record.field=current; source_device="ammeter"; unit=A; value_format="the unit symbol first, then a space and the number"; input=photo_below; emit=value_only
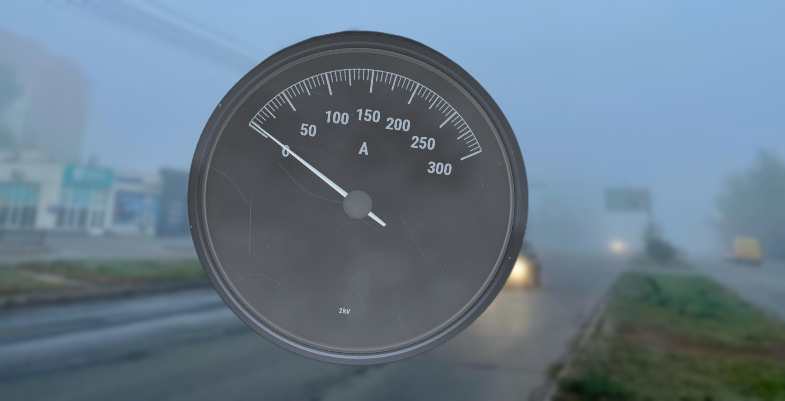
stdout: A 5
